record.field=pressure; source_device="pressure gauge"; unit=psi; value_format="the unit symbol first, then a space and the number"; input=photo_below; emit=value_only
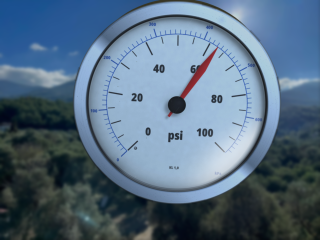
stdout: psi 62.5
